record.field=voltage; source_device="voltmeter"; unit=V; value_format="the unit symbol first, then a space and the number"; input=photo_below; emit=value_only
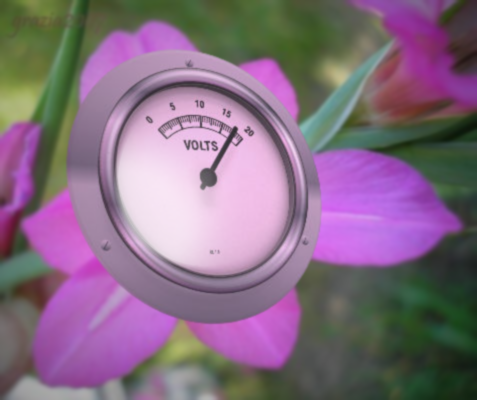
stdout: V 17.5
